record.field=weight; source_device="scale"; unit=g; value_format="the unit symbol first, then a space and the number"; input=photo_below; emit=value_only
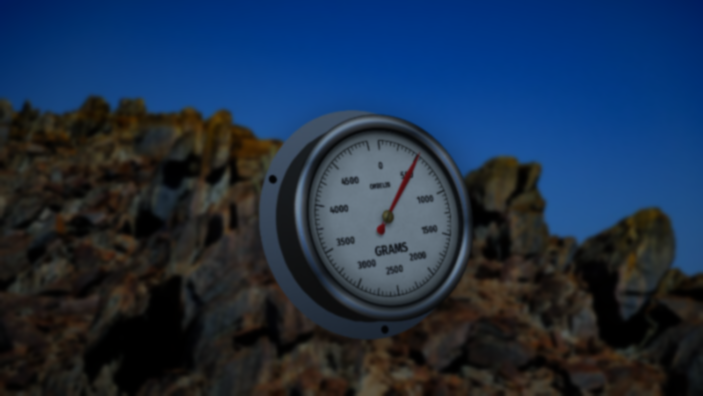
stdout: g 500
